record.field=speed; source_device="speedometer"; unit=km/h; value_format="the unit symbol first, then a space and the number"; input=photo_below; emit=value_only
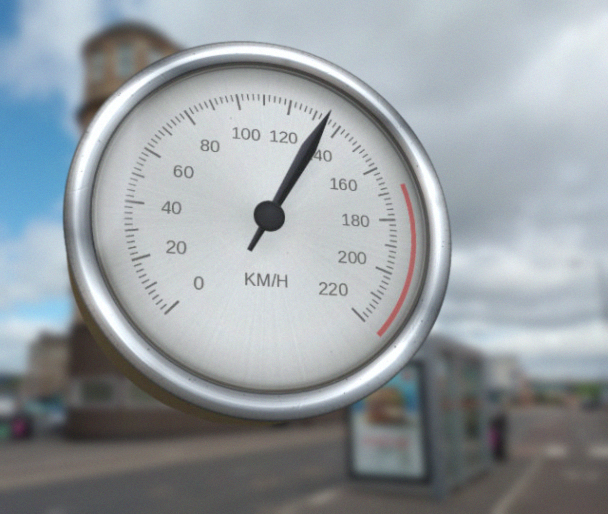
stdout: km/h 134
